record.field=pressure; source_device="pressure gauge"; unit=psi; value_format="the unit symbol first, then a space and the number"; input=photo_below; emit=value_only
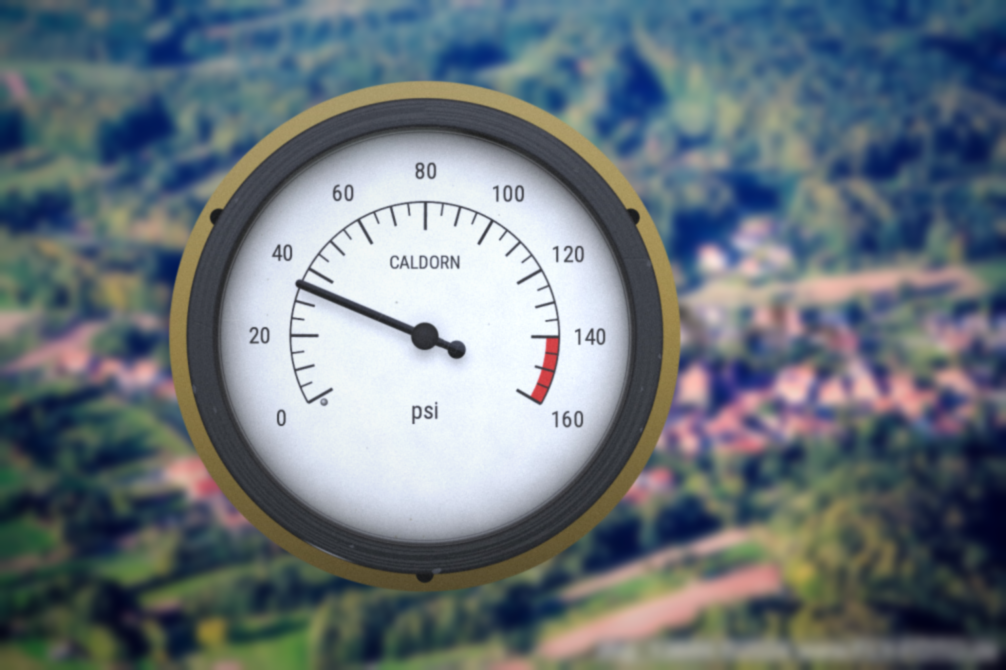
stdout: psi 35
